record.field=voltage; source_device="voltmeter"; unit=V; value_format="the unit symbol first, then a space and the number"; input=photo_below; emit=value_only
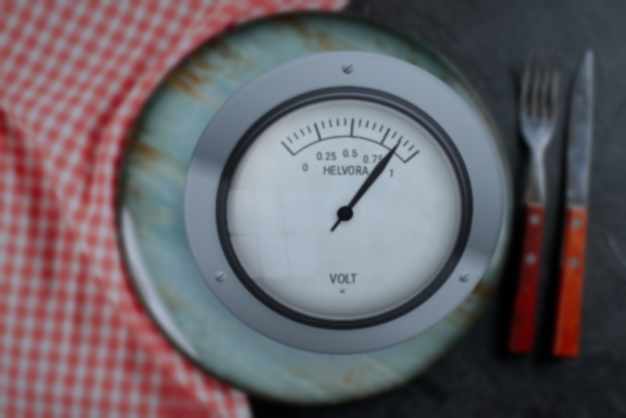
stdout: V 0.85
